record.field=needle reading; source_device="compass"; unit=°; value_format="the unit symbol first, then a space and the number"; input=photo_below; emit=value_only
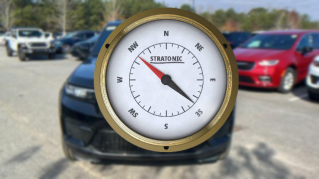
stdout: ° 310
